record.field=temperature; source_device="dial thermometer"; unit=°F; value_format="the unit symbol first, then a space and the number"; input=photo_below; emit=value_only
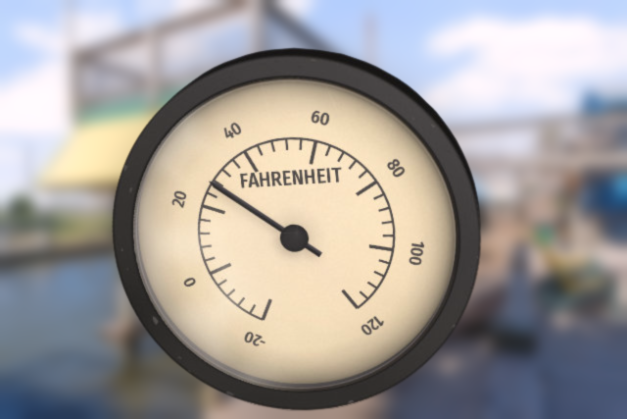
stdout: °F 28
